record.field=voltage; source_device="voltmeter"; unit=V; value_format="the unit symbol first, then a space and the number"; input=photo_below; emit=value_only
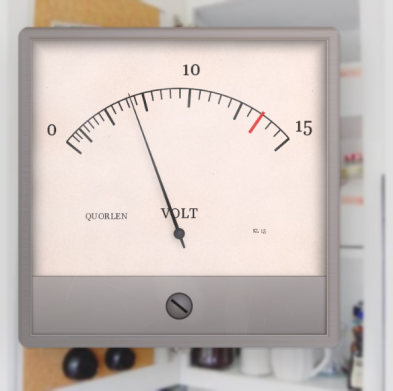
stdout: V 6.75
